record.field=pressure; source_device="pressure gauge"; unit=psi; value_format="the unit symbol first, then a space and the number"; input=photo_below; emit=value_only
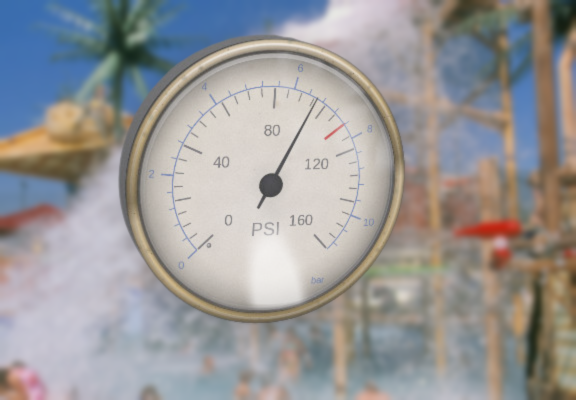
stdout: psi 95
